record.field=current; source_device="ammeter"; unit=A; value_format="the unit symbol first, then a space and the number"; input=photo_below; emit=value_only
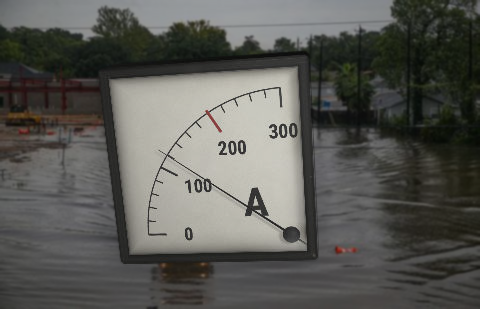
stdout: A 120
